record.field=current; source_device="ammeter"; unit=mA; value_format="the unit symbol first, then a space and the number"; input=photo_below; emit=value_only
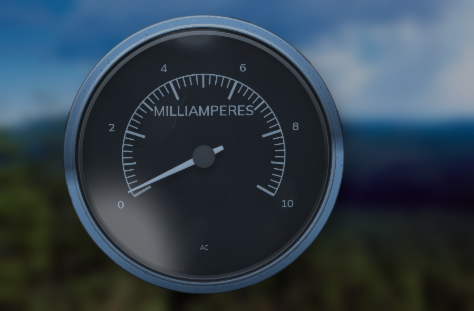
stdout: mA 0.2
